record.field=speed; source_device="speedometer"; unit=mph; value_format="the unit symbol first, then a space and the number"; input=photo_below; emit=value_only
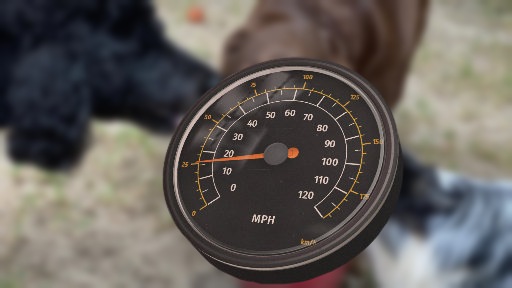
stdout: mph 15
